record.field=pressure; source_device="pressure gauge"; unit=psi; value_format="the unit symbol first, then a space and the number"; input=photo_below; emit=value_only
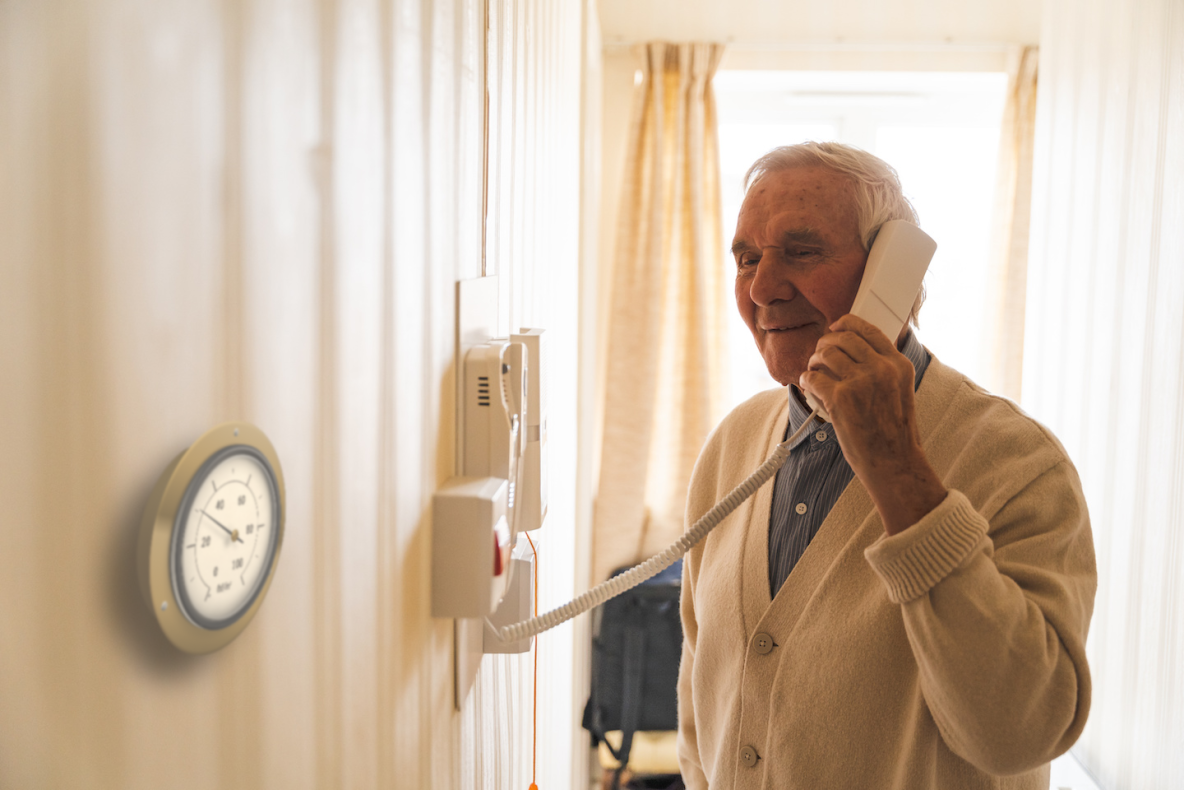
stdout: psi 30
